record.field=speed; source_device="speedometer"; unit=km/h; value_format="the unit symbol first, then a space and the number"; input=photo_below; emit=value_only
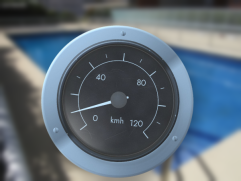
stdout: km/h 10
